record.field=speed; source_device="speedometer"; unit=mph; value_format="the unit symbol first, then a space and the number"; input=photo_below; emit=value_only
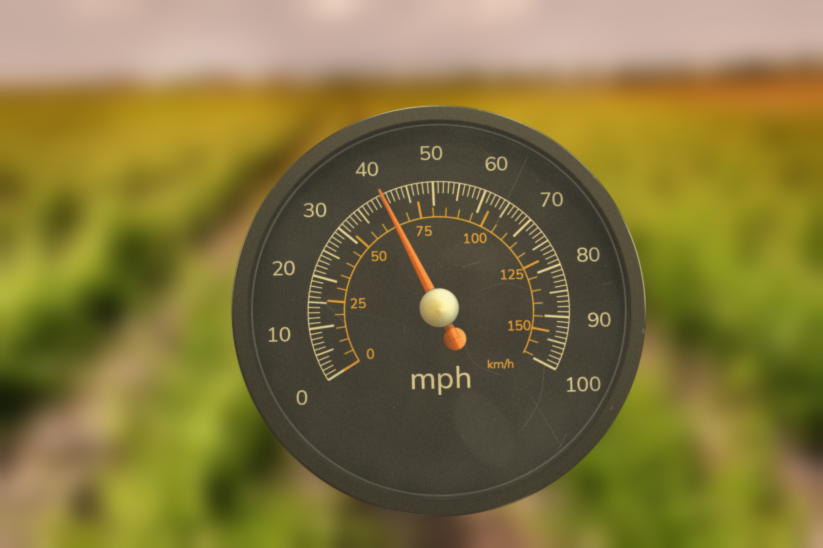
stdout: mph 40
